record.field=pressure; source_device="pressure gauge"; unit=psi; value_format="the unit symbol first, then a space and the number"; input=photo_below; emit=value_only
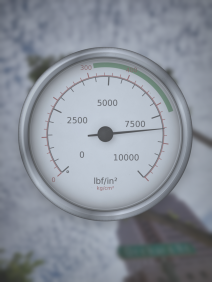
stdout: psi 8000
